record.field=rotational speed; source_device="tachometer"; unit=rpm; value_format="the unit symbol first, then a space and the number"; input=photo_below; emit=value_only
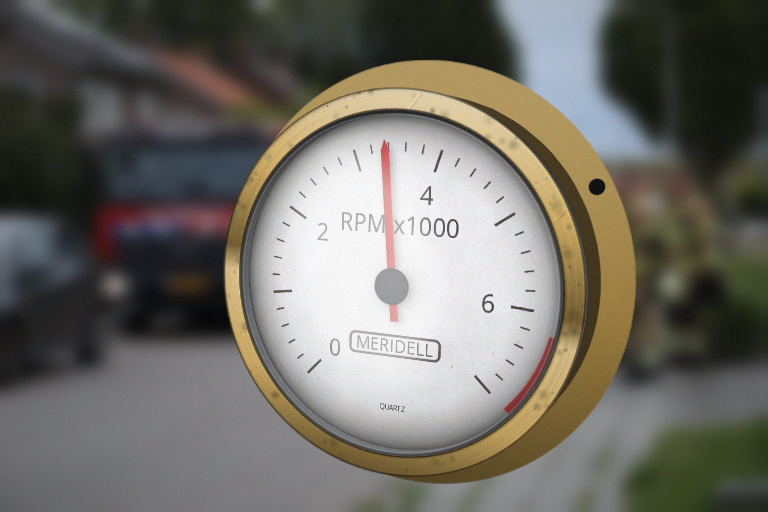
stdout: rpm 3400
